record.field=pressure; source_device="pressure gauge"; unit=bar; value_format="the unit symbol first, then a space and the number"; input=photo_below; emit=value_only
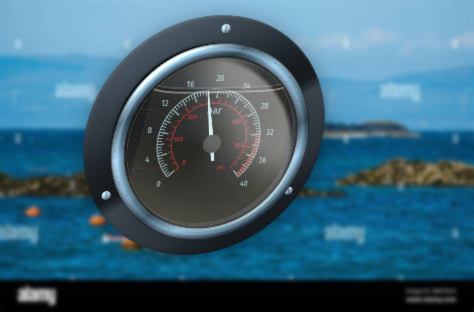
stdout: bar 18
